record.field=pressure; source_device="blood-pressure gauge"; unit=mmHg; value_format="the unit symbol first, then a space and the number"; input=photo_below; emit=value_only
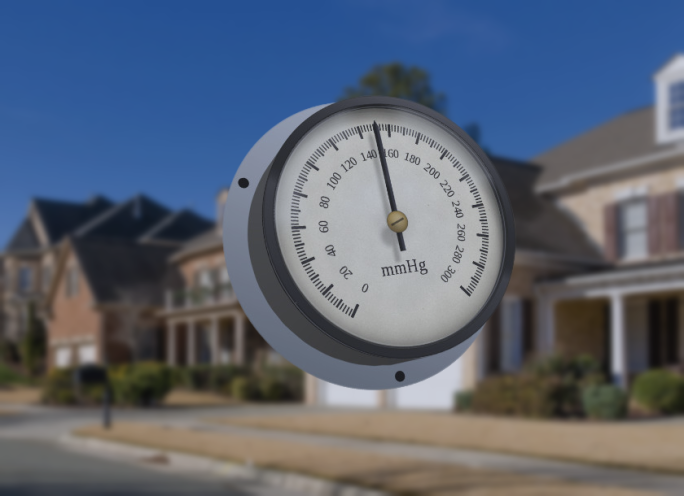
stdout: mmHg 150
